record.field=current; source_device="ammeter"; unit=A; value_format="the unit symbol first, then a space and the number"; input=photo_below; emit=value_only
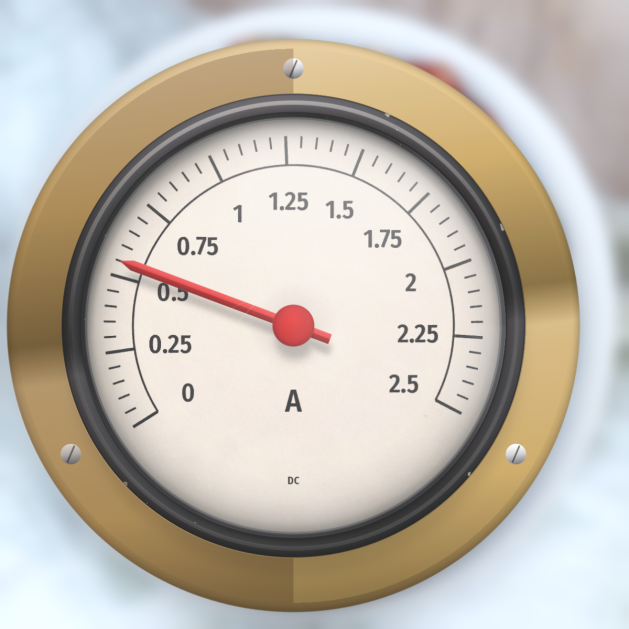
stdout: A 0.55
